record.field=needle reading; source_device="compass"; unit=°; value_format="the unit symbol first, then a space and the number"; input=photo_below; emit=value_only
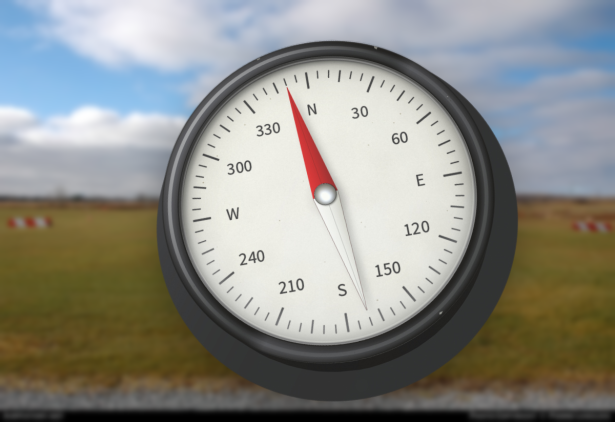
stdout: ° 350
